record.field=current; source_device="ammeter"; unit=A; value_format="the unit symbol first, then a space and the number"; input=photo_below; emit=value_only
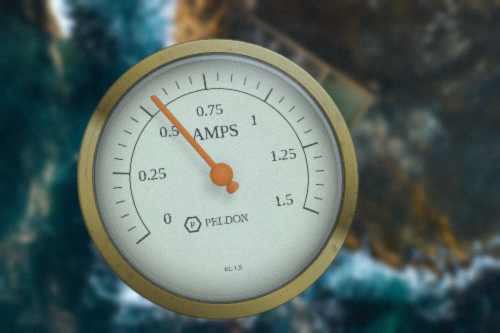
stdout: A 0.55
